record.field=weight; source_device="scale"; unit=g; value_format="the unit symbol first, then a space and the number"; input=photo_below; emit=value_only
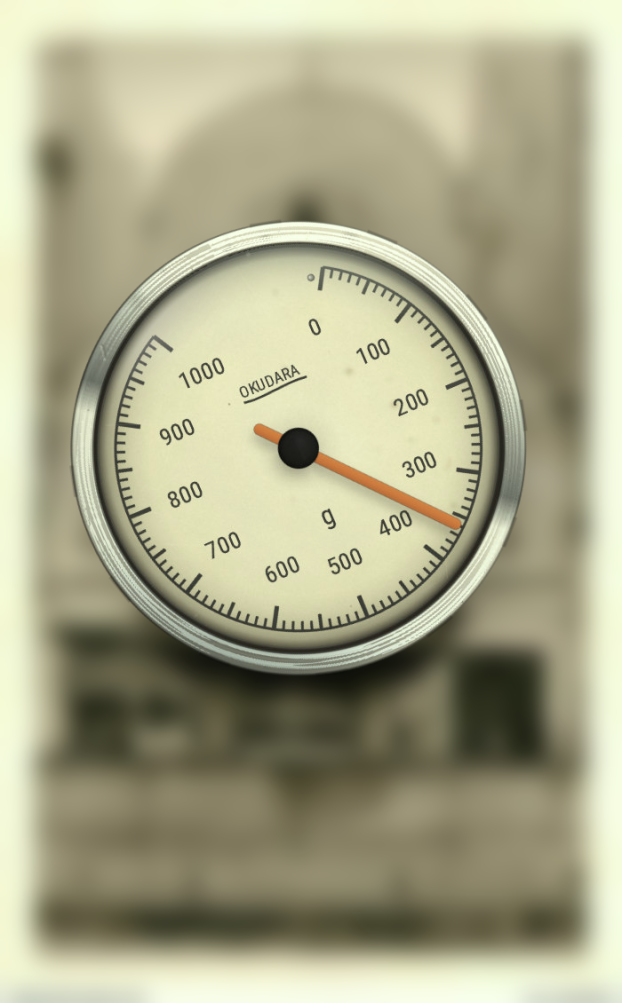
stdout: g 360
